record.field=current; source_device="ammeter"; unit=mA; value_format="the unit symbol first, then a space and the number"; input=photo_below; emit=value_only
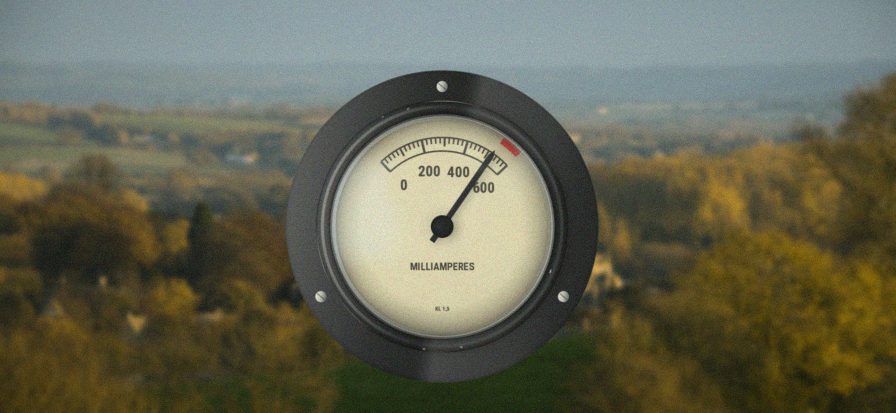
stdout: mA 520
